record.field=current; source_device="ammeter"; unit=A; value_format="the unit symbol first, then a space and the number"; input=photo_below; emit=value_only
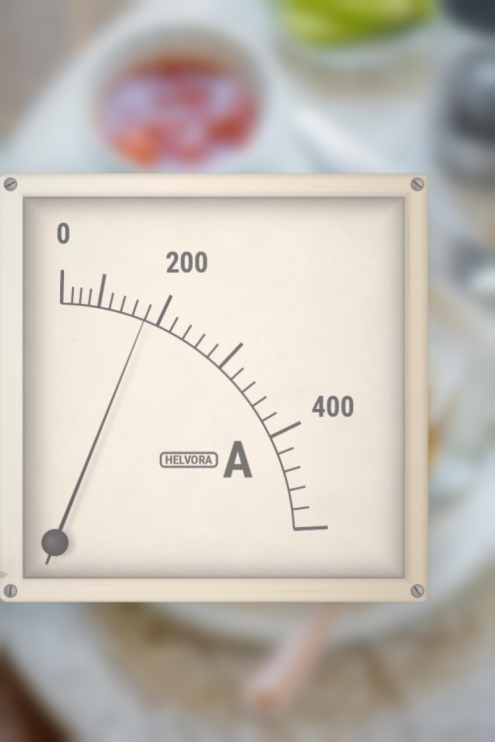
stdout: A 180
